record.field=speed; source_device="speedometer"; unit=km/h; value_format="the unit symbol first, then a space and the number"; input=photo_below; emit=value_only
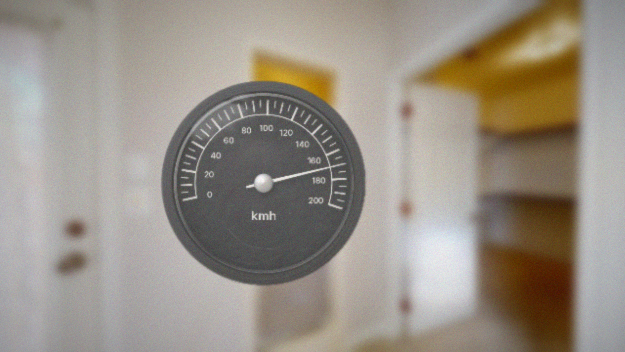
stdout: km/h 170
